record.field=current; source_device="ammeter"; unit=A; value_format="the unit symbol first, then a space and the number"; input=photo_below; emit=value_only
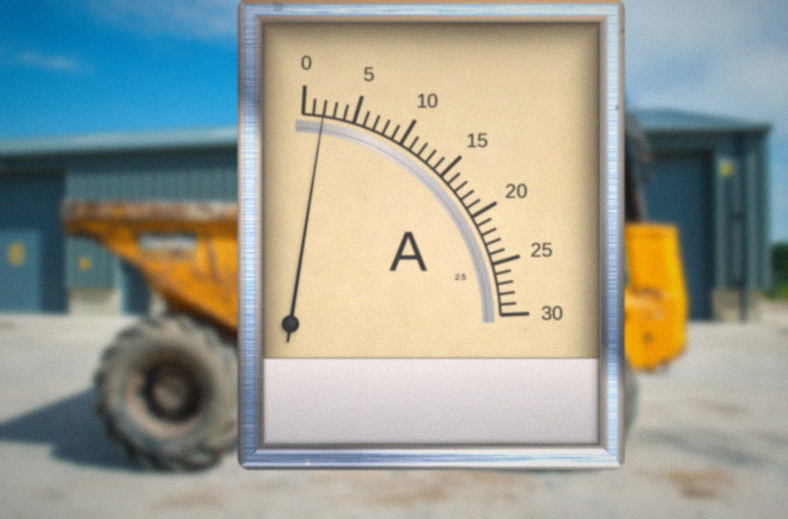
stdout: A 2
